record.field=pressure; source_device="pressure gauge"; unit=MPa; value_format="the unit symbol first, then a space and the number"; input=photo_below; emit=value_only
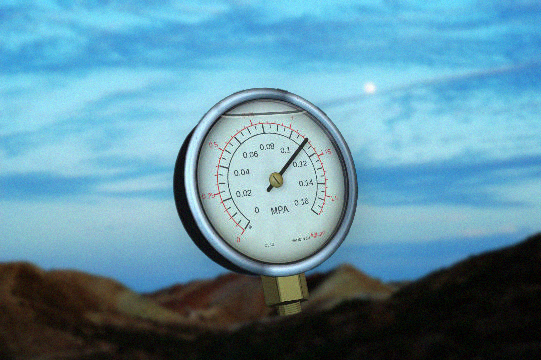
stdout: MPa 0.11
